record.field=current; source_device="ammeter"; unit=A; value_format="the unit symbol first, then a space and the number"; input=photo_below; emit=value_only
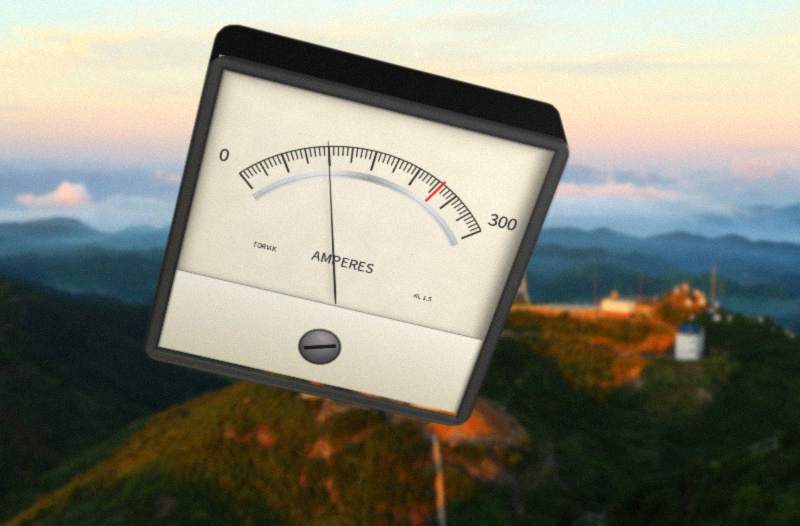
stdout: A 100
